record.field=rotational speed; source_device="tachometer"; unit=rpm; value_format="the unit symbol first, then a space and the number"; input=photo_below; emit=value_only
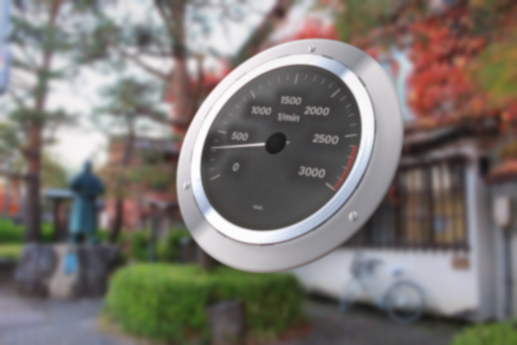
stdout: rpm 300
